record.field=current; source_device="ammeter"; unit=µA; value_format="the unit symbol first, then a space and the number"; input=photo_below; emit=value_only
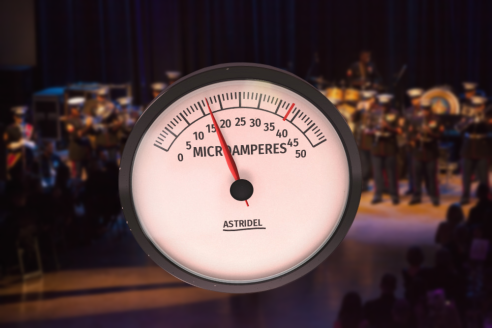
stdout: µA 17
